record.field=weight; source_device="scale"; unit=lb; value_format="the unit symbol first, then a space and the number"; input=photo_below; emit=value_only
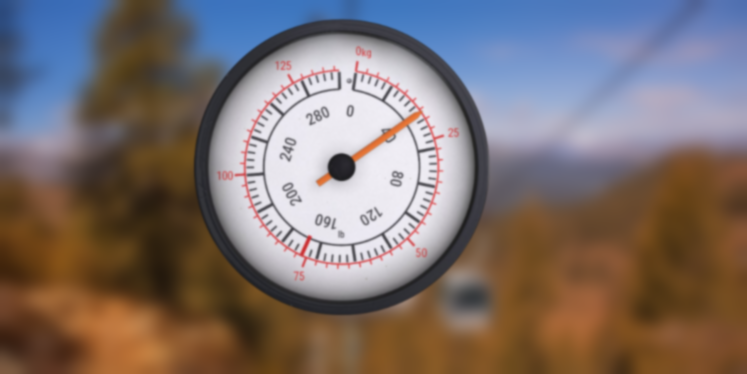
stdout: lb 40
